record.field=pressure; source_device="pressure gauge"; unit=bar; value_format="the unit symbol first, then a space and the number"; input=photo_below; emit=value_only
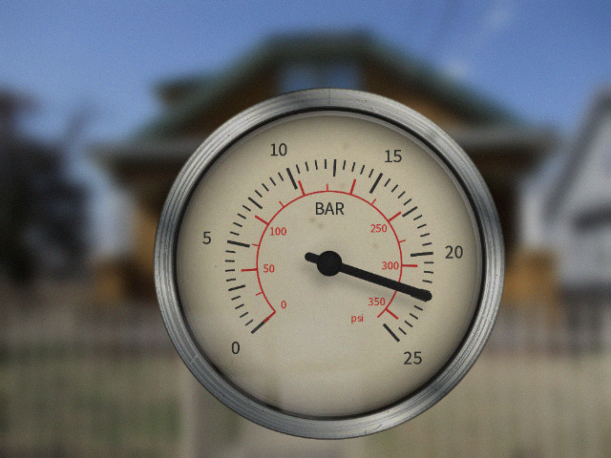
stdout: bar 22.25
